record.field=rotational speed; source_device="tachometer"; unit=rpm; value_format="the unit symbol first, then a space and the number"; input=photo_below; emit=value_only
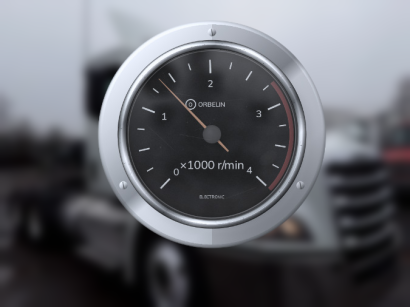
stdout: rpm 1375
